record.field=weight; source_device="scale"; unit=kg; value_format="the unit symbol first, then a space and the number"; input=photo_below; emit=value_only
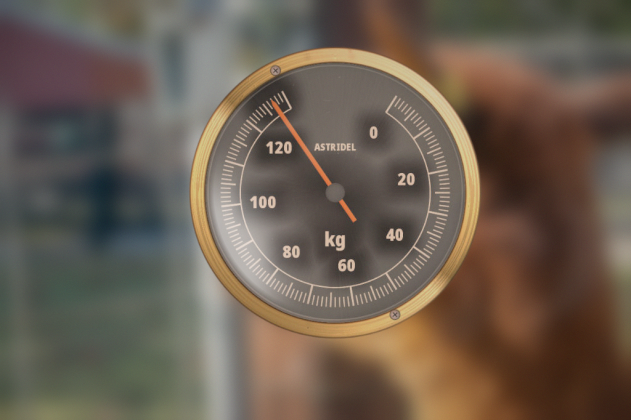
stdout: kg 127
